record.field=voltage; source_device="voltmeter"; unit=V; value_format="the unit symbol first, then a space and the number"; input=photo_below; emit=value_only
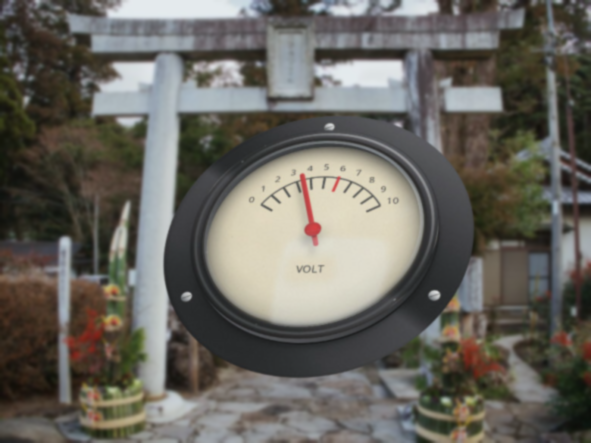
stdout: V 3.5
